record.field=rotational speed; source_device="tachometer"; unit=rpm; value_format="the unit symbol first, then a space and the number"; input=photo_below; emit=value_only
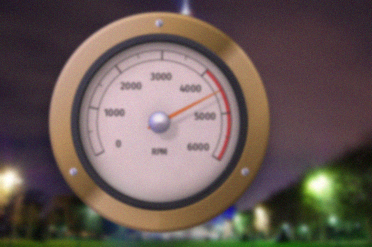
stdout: rpm 4500
